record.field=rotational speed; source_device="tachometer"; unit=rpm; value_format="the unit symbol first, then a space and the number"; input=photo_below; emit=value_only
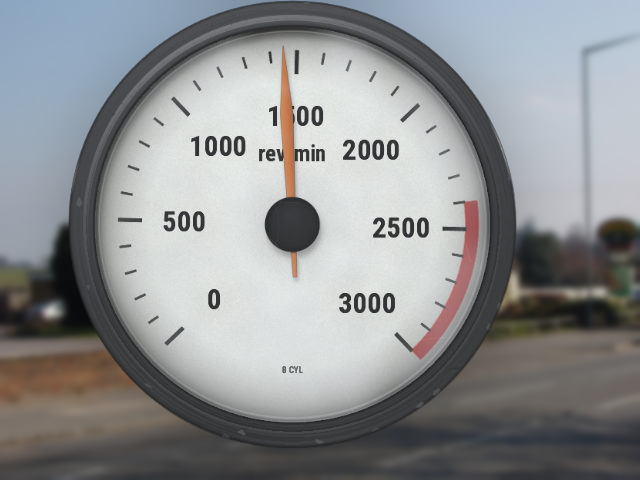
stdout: rpm 1450
